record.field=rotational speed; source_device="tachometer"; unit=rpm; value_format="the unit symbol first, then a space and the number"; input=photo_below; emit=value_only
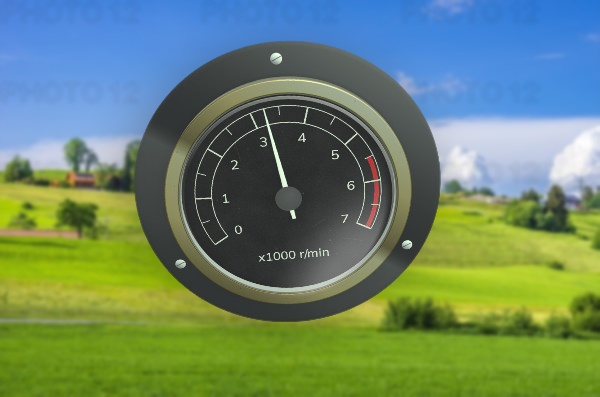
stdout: rpm 3250
